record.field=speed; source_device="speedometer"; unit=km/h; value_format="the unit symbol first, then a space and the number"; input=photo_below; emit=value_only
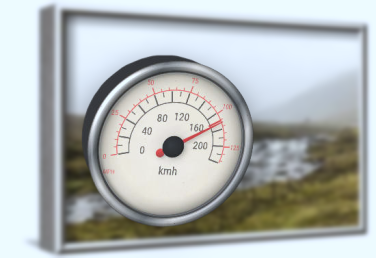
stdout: km/h 170
